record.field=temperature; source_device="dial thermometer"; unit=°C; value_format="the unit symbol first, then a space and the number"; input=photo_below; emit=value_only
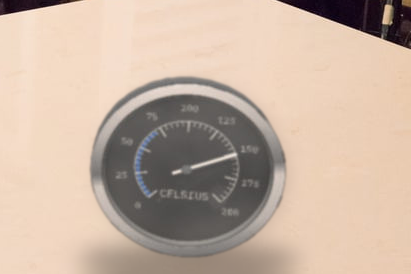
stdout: °C 150
